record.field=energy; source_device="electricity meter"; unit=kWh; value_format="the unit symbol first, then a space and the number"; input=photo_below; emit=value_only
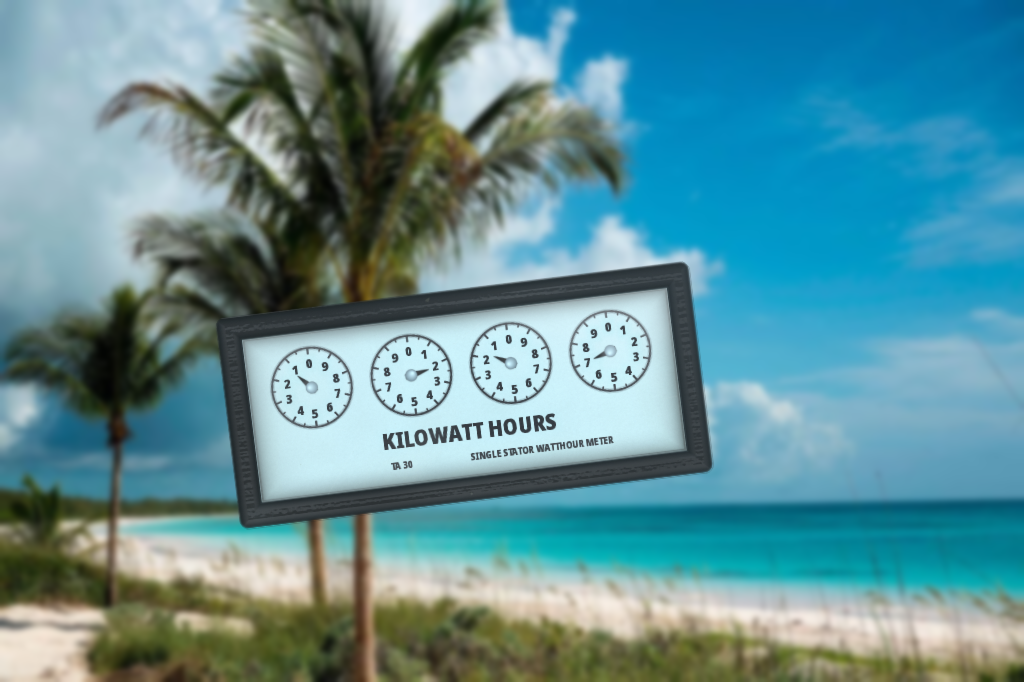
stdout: kWh 1217
